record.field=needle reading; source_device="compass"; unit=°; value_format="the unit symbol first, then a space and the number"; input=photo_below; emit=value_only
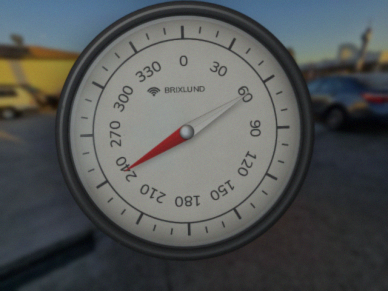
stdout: ° 240
